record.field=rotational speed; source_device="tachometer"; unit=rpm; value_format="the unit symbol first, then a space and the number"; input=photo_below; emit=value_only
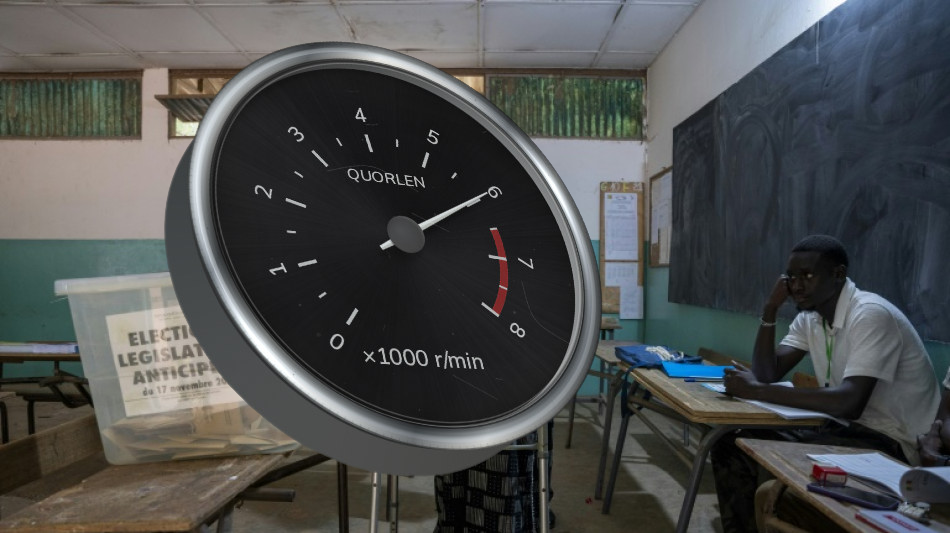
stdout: rpm 6000
